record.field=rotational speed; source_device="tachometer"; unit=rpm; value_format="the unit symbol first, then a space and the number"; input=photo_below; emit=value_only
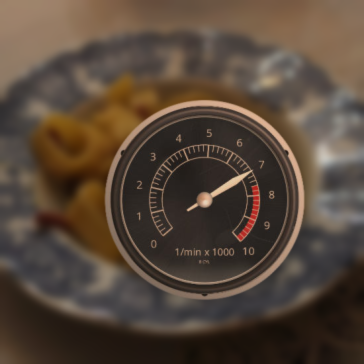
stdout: rpm 7000
